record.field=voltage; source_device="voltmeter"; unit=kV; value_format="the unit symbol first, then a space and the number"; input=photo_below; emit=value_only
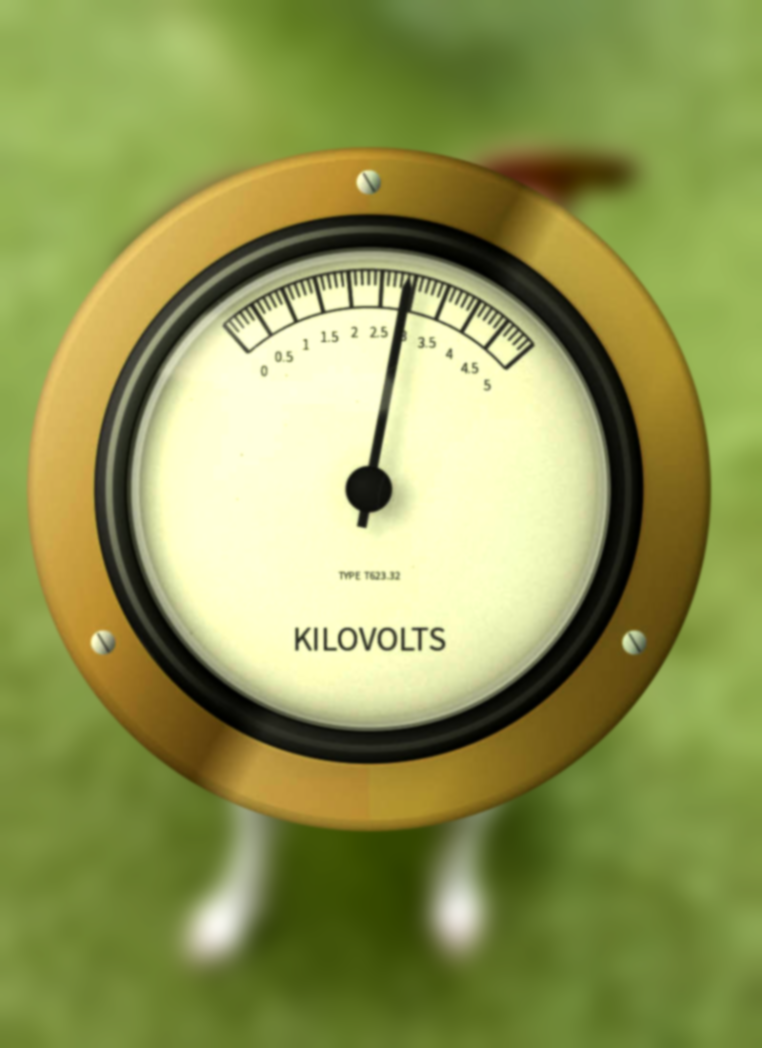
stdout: kV 2.9
